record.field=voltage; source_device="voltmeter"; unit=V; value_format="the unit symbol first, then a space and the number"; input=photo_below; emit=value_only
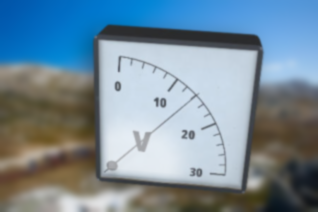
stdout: V 14
